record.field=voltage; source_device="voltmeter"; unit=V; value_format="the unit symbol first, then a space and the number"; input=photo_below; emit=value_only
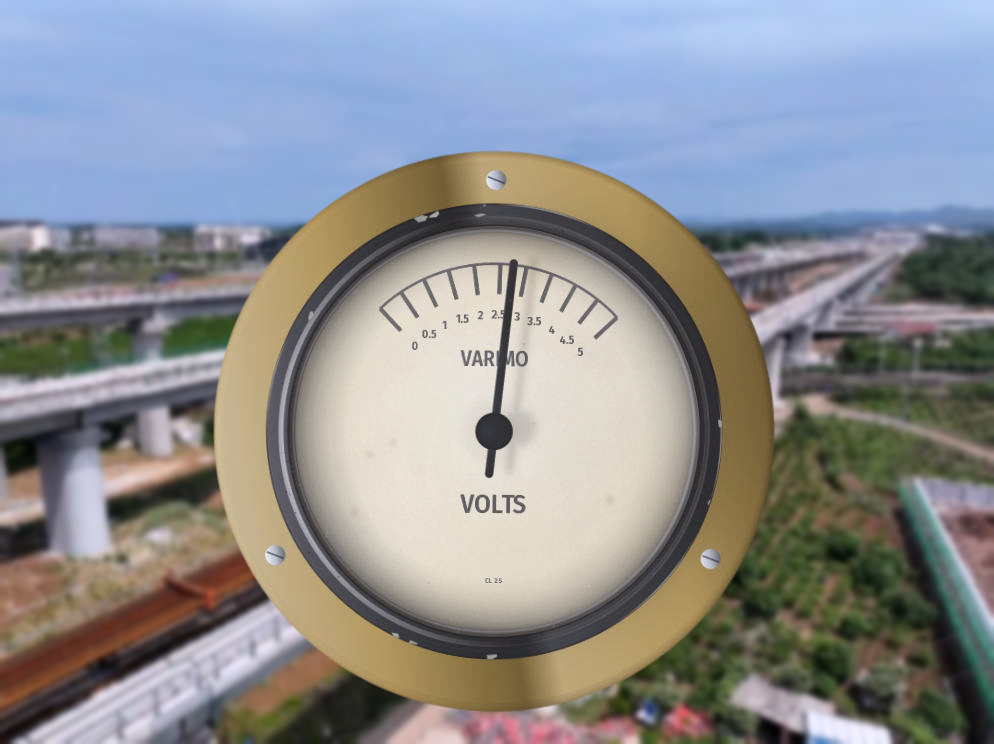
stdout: V 2.75
